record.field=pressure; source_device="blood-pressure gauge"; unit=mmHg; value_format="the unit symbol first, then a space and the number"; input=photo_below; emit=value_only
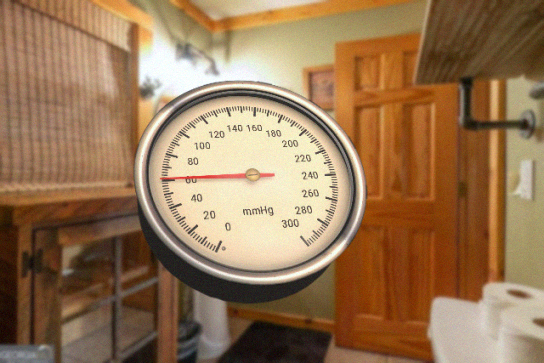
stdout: mmHg 60
